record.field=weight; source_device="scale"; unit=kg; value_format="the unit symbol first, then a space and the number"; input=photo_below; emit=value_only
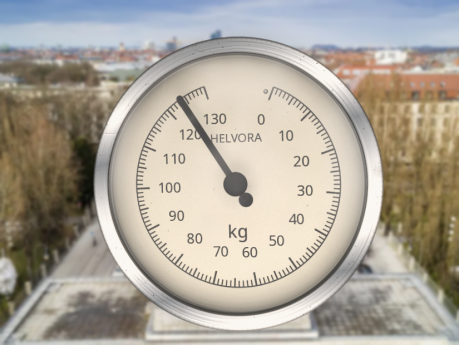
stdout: kg 124
